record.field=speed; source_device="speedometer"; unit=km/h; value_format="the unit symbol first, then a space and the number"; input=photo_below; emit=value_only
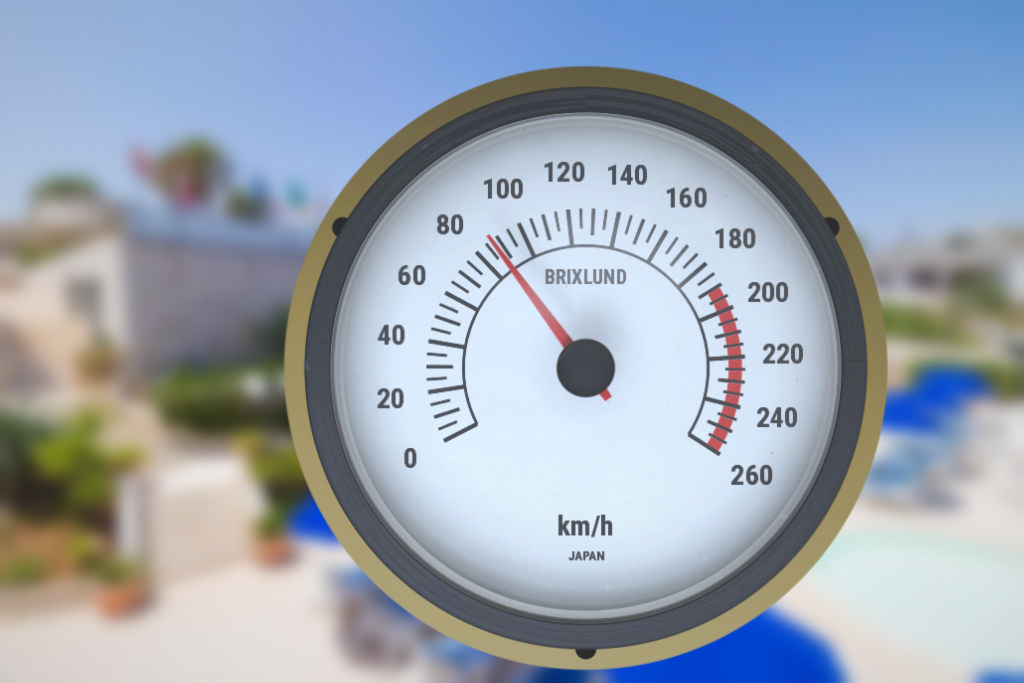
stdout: km/h 87.5
